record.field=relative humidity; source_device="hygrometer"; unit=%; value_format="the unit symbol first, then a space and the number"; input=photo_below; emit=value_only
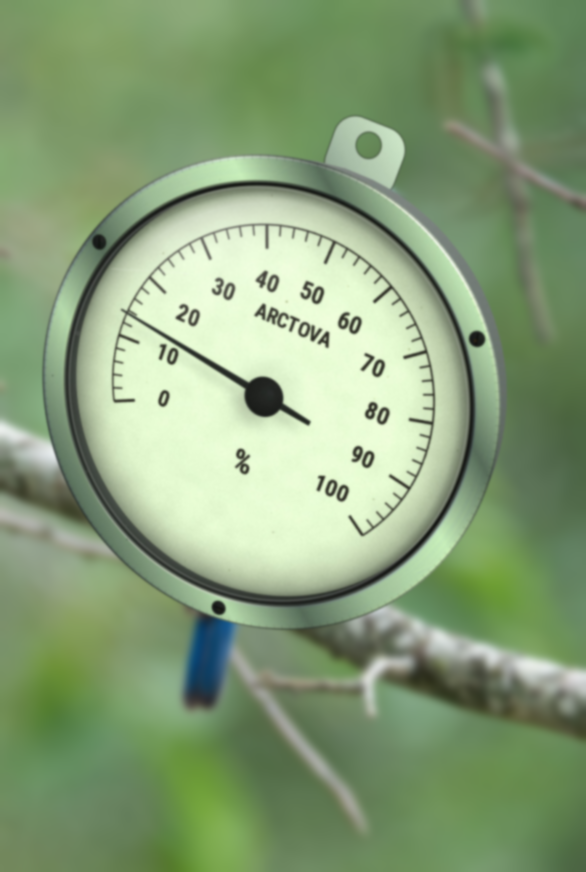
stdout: % 14
